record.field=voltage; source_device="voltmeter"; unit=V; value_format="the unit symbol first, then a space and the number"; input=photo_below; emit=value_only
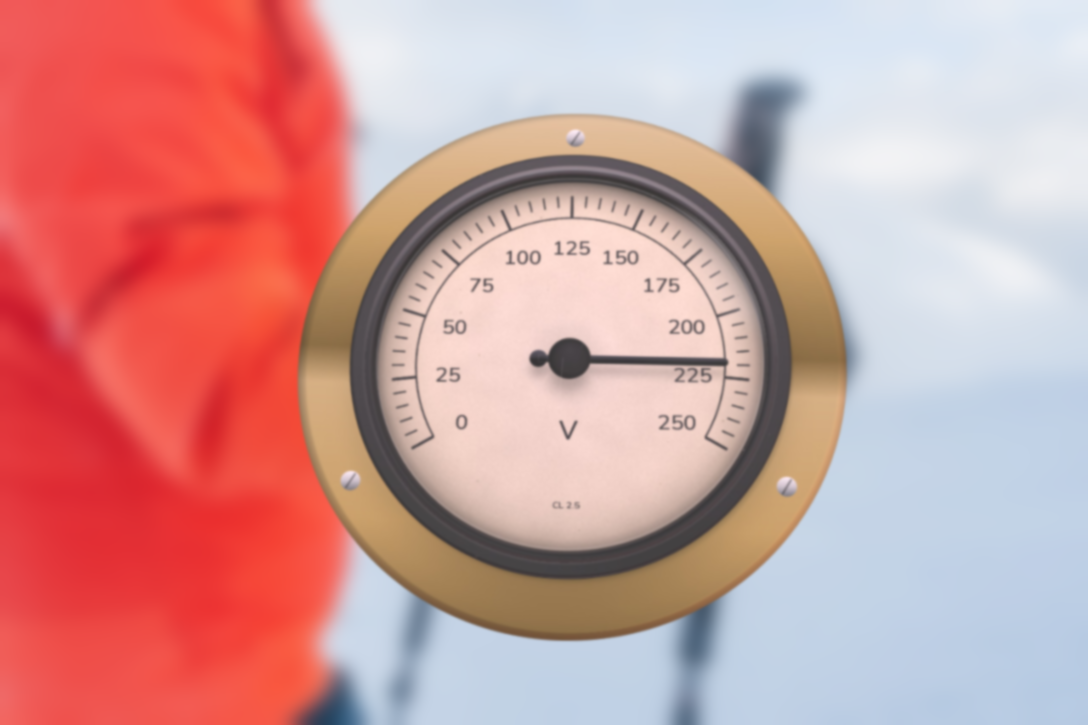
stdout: V 220
